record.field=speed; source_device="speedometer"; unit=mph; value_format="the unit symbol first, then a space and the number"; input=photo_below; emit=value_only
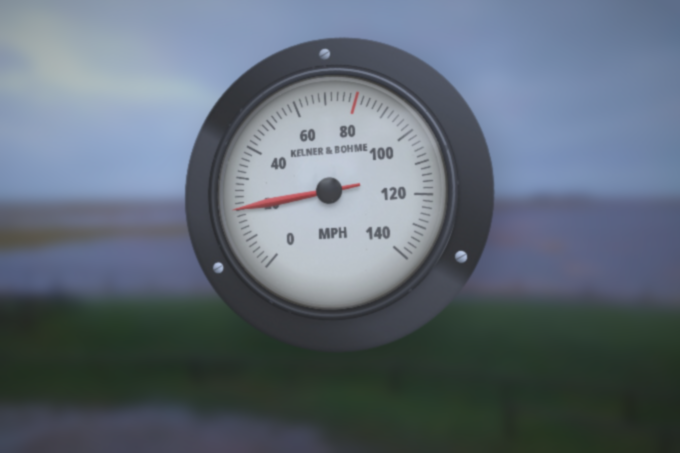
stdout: mph 20
